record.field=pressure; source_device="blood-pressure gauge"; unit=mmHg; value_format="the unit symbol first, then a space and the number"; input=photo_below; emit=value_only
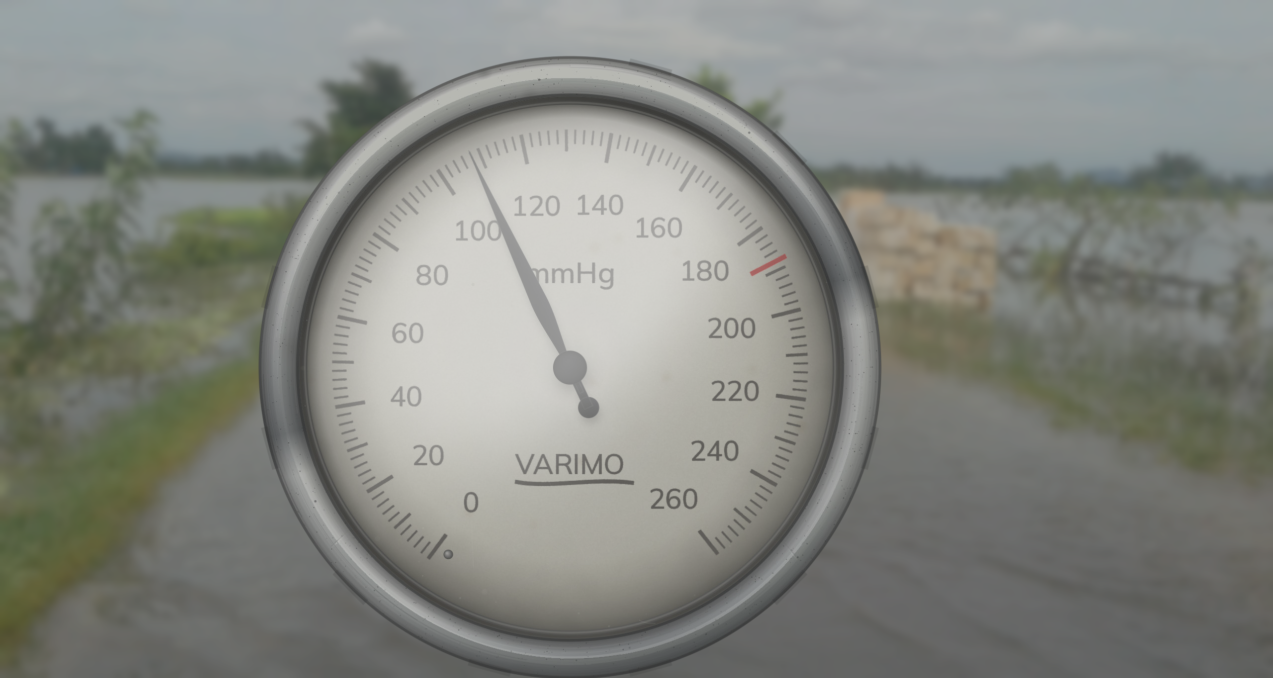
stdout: mmHg 108
